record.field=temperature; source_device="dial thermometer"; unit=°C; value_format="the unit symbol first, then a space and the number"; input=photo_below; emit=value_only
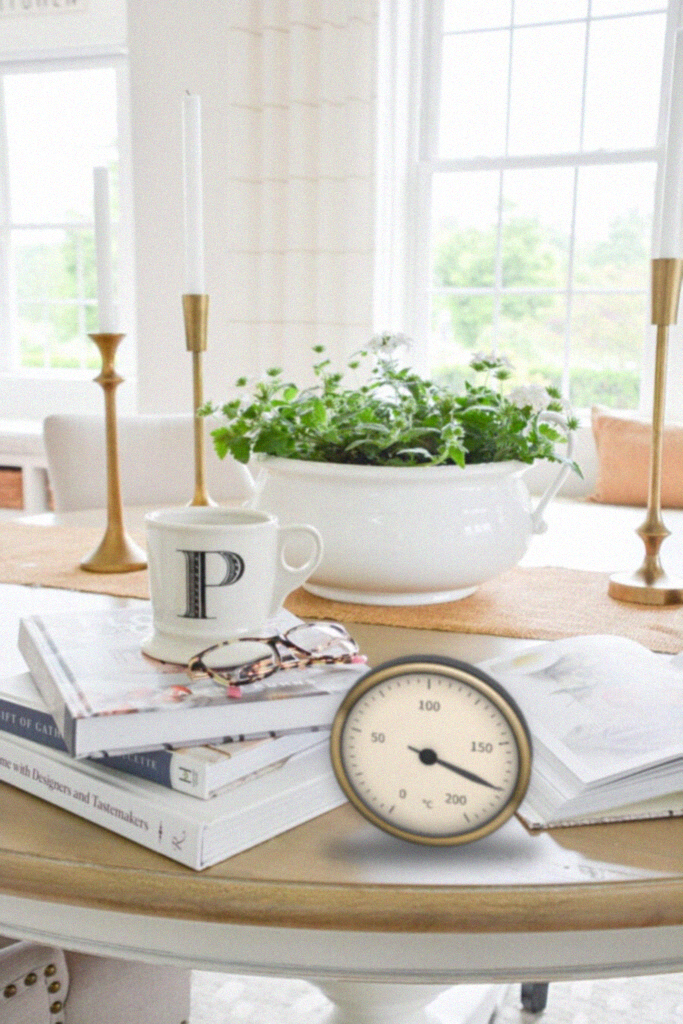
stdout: °C 175
